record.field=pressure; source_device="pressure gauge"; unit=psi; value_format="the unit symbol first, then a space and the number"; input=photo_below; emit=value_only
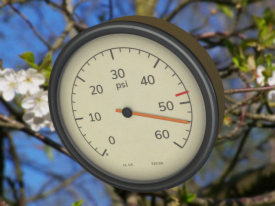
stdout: psi 54
